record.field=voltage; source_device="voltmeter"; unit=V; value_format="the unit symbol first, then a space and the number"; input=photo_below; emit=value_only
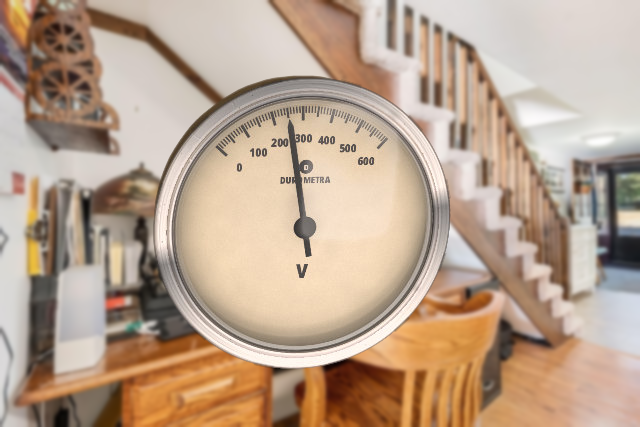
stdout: V 250
